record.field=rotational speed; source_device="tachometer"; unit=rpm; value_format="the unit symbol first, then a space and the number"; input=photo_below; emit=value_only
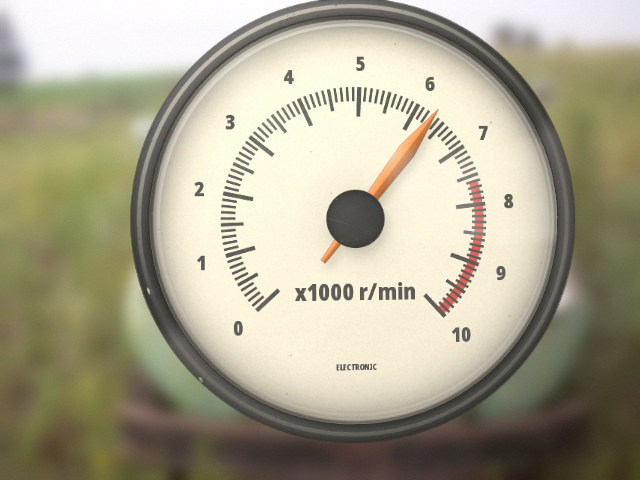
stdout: rpm 6300
